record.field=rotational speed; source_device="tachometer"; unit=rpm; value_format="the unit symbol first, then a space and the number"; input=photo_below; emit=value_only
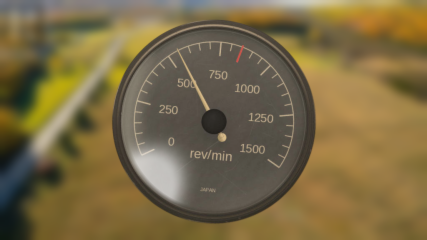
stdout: rpm 550
